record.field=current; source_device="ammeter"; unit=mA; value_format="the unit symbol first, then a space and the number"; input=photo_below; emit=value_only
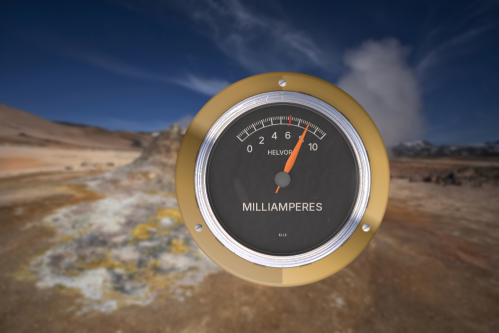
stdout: mA 8
